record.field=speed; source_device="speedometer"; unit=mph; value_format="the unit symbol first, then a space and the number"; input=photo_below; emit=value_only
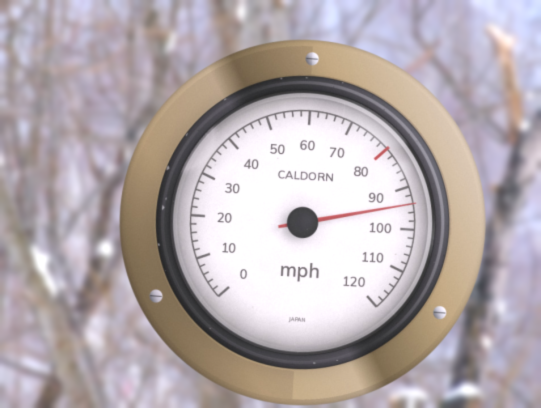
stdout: mph 94
